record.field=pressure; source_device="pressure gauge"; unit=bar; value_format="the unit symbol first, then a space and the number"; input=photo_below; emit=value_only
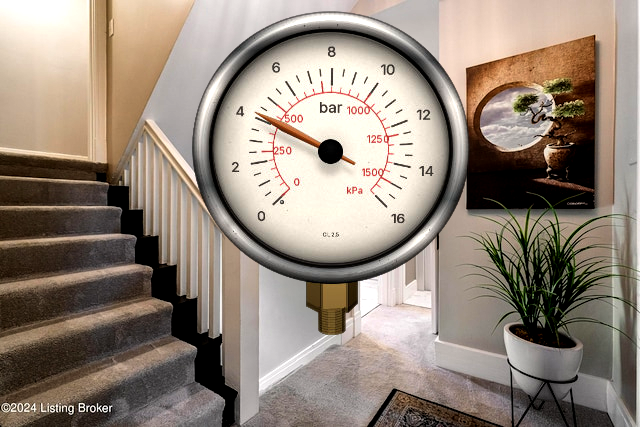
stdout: bar 4.25
